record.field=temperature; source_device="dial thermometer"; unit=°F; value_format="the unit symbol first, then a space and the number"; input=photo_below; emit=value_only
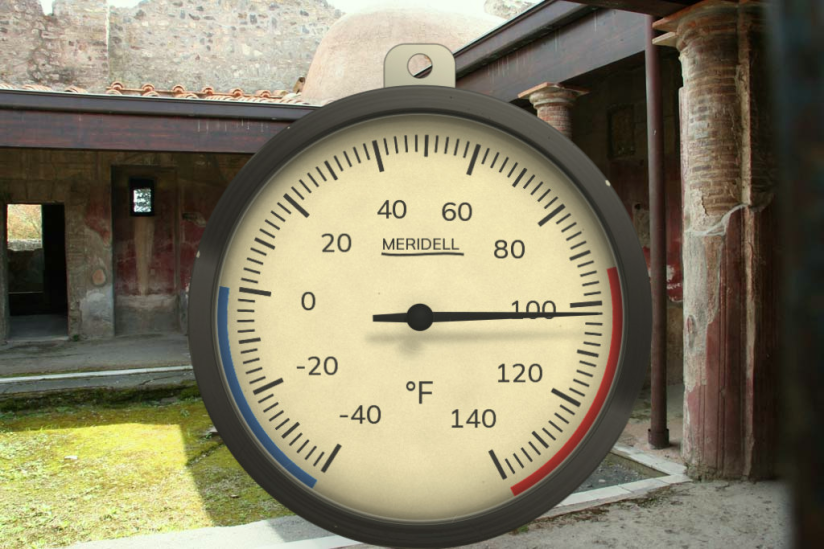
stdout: °F 102
